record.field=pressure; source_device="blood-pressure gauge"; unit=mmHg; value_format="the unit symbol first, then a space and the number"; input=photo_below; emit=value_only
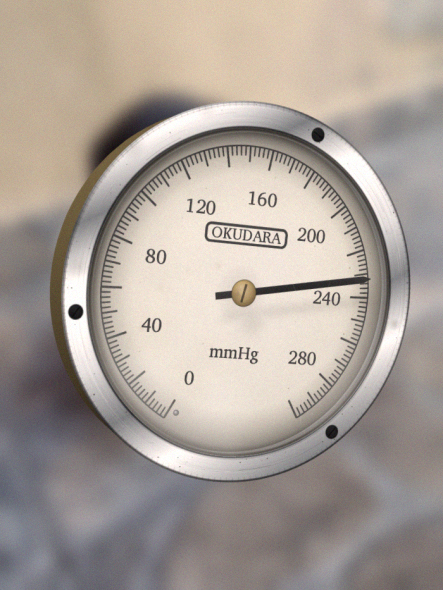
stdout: mmHg 232
